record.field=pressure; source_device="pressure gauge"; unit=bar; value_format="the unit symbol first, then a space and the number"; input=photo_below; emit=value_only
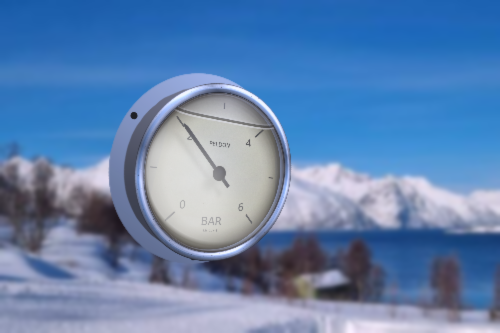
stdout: bar 2
